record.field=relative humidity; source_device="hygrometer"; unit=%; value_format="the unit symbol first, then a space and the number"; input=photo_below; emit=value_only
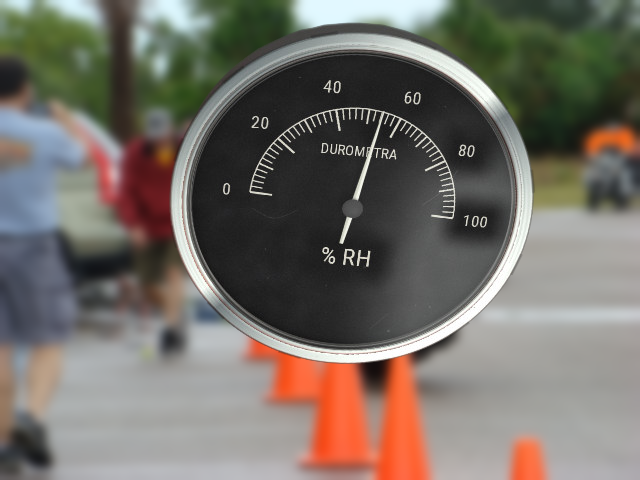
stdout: % 54
